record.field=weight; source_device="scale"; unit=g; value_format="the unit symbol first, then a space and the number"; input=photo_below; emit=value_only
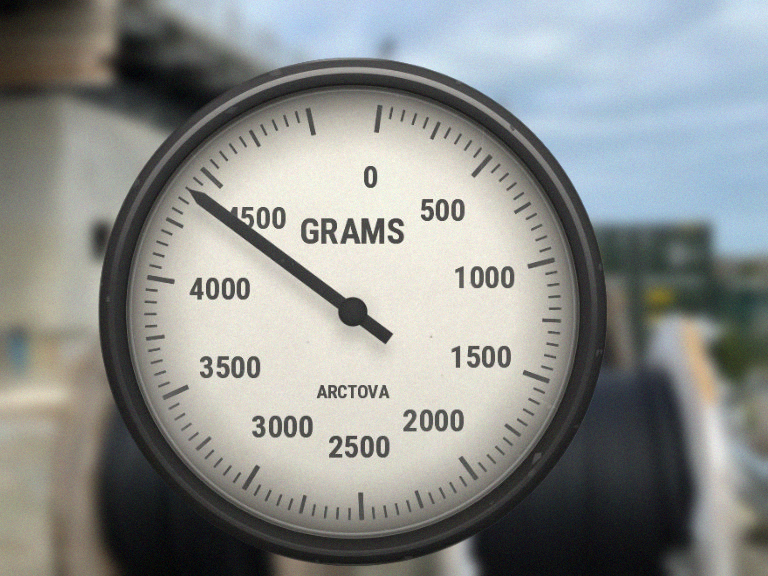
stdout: g 4400
